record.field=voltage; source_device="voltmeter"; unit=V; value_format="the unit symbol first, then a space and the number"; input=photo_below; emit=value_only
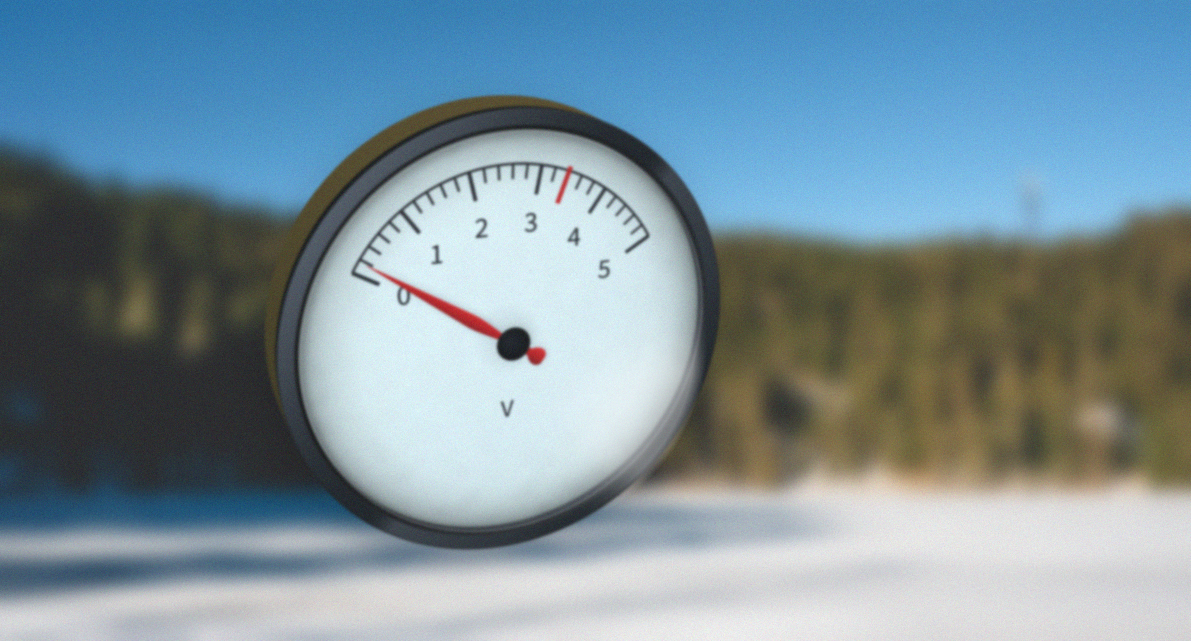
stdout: V 0.2
